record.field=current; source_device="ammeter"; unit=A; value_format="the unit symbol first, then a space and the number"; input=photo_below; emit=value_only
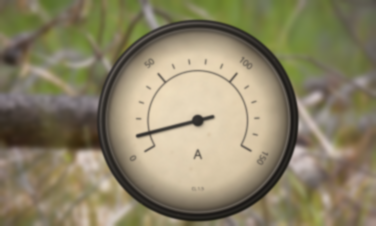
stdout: A 10
